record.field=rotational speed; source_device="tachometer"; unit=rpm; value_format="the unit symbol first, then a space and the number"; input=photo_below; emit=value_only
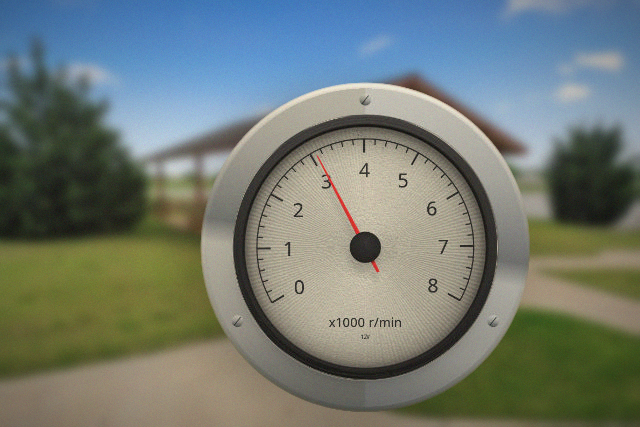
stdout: rpm 3100
